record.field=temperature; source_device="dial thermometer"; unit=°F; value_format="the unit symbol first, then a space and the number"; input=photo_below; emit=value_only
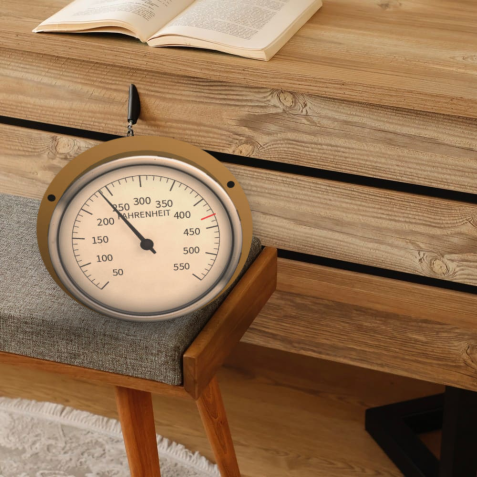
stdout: °F 240
